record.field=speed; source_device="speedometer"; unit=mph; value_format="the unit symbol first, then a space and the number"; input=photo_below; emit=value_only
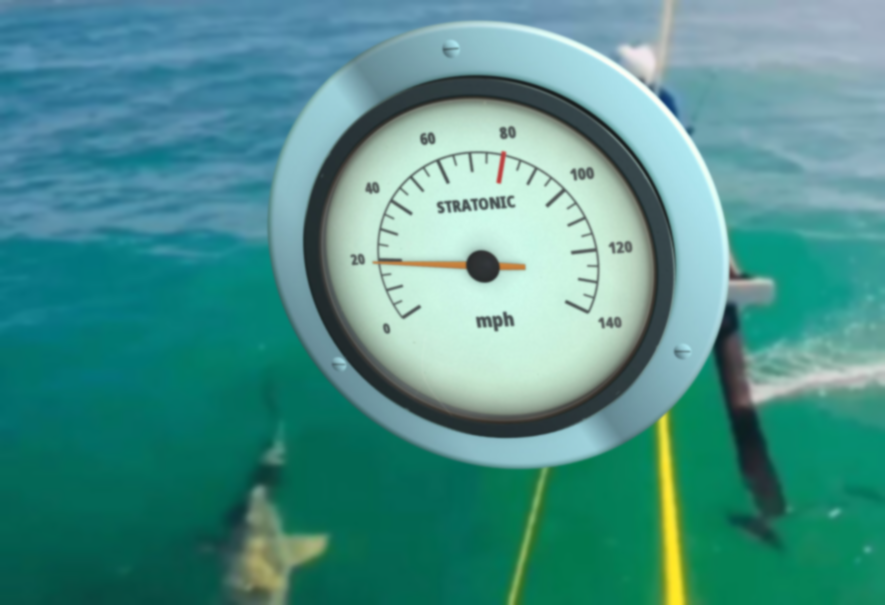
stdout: mph 20
